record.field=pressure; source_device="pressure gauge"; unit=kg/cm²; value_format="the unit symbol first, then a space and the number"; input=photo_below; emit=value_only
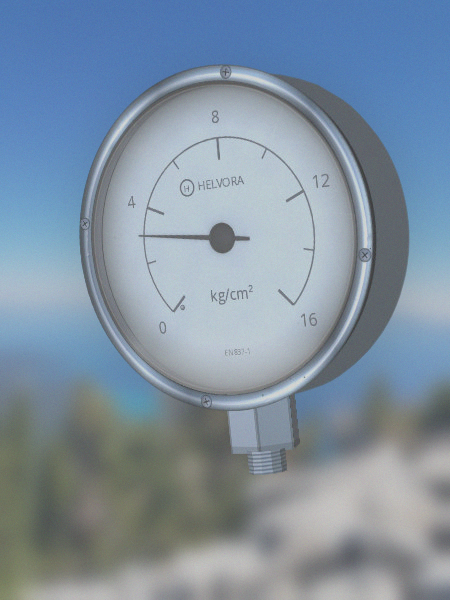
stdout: kg/cm² 3
